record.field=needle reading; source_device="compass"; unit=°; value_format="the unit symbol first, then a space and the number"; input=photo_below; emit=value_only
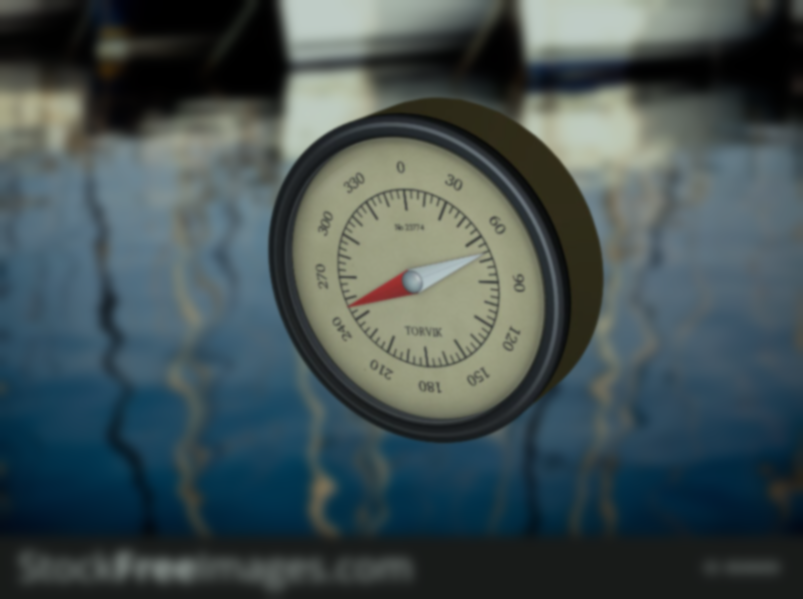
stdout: ° 250
